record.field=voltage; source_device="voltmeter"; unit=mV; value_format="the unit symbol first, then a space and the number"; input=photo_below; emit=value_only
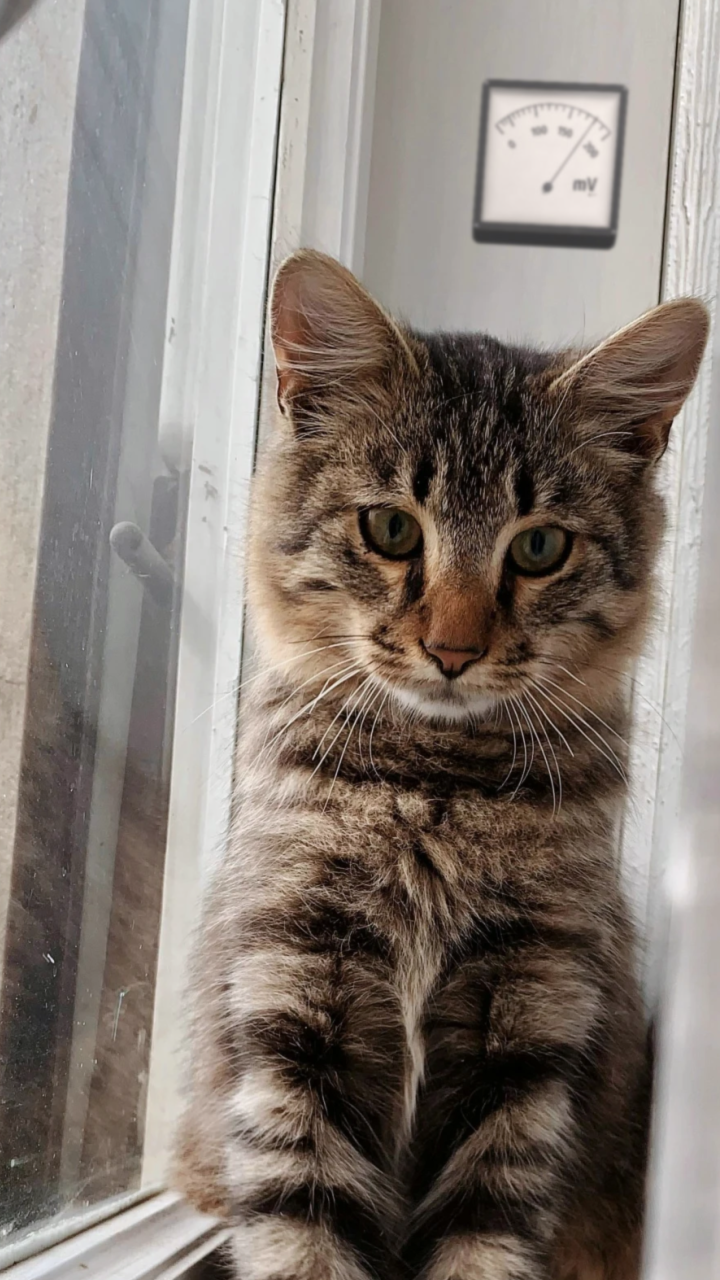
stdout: mV 180
